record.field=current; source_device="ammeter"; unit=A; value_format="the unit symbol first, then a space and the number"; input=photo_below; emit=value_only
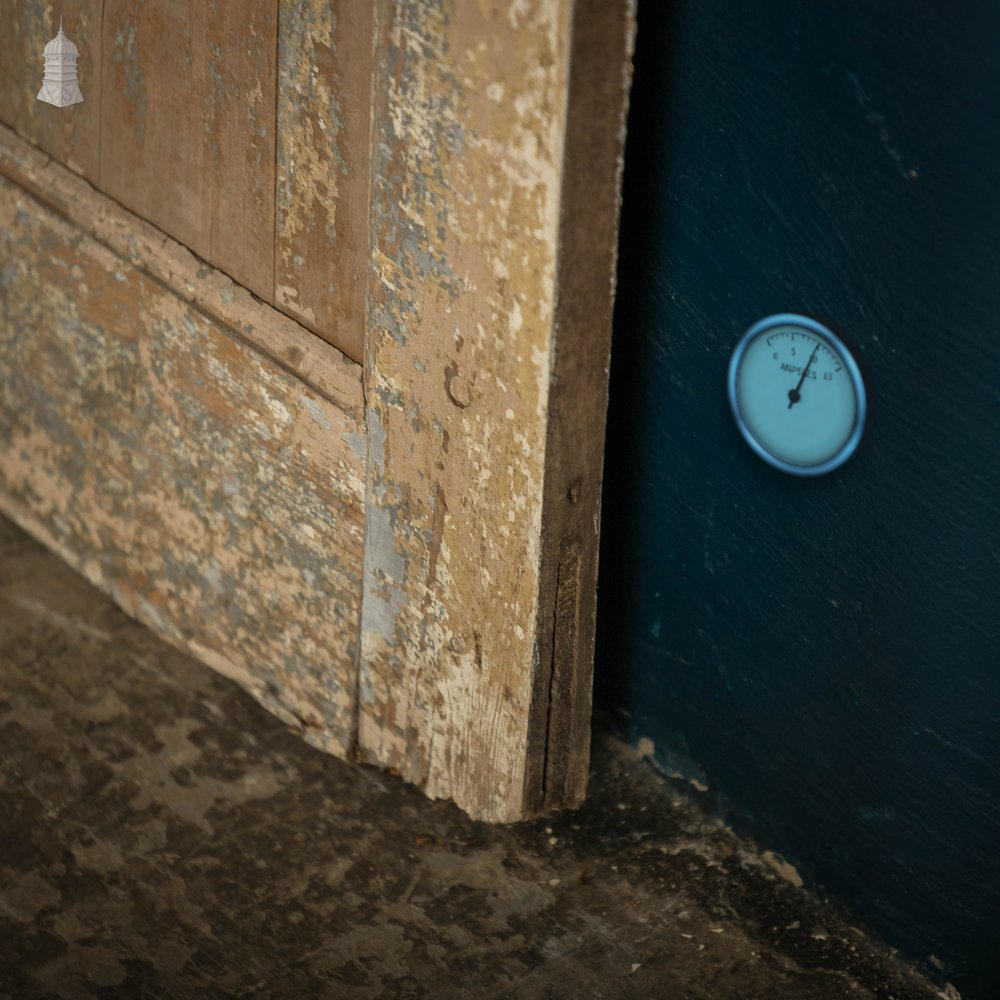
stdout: A 10
